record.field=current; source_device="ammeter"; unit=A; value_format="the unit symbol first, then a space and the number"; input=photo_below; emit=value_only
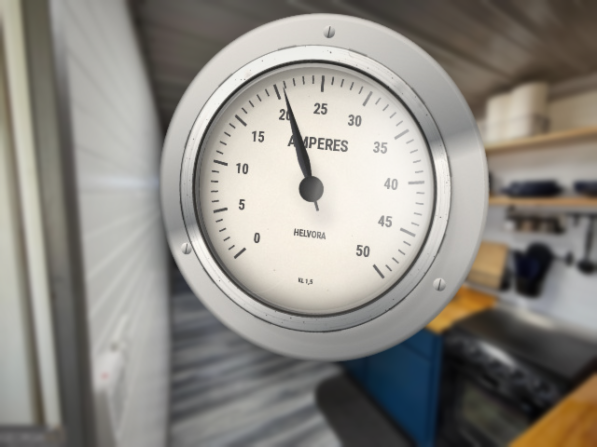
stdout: A 21
